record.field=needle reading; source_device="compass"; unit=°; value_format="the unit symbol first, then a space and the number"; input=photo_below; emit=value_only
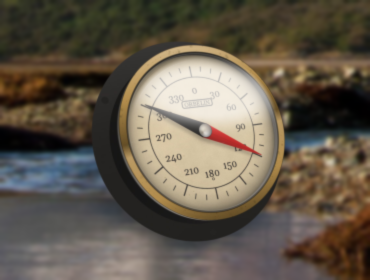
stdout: ° 120
